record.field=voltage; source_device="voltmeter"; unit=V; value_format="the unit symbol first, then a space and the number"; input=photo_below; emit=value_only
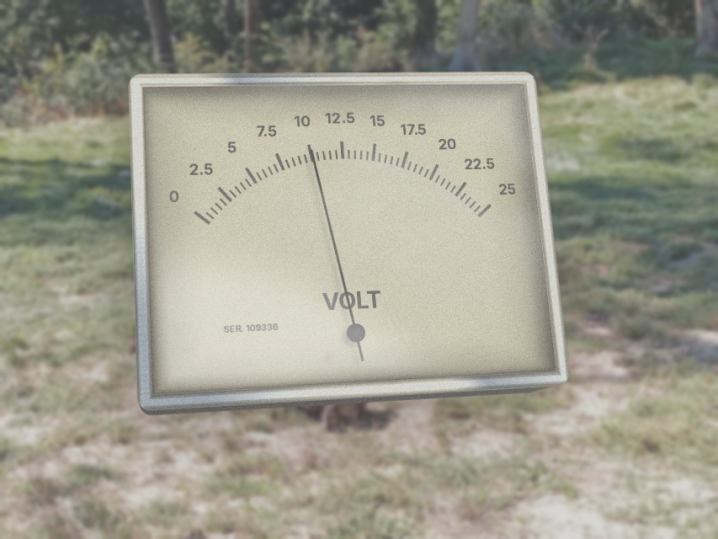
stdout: V 10
